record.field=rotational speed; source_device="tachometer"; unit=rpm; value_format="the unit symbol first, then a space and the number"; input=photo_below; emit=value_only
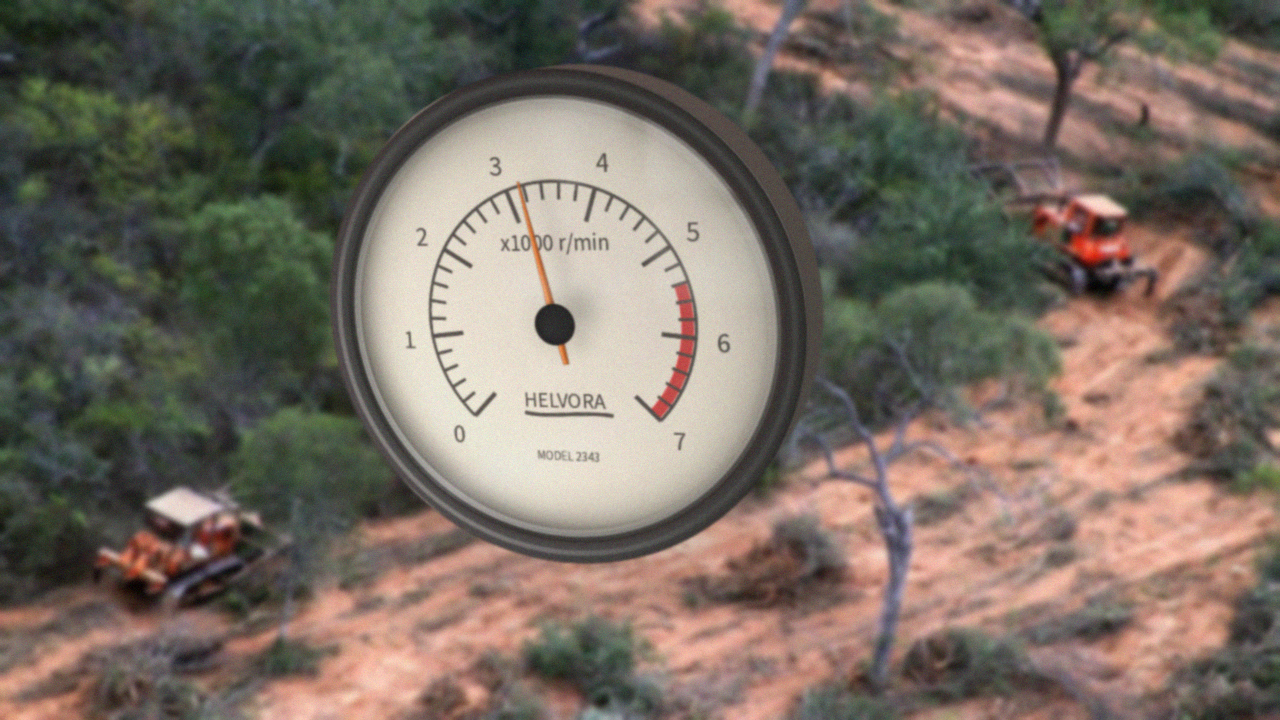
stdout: rpm 3200
